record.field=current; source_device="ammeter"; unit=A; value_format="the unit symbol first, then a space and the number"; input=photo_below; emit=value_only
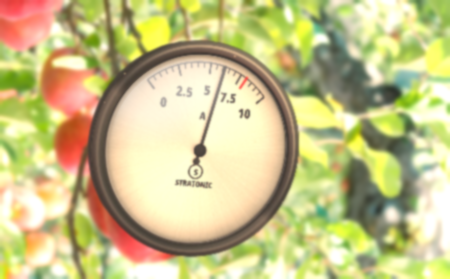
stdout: A 6
